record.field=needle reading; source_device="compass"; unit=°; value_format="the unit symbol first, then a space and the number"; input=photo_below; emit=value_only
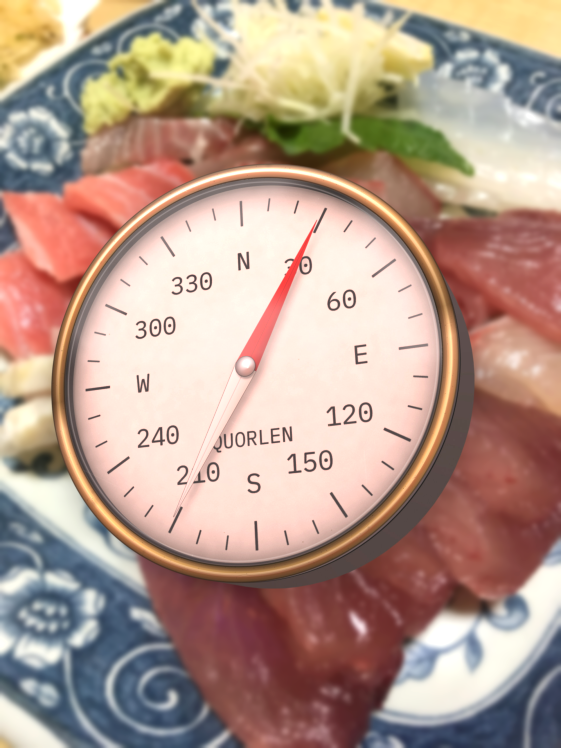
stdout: ° 30
